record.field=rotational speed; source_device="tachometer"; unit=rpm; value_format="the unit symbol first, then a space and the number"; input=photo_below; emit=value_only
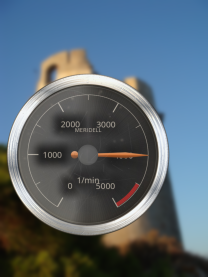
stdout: rpm 4000
